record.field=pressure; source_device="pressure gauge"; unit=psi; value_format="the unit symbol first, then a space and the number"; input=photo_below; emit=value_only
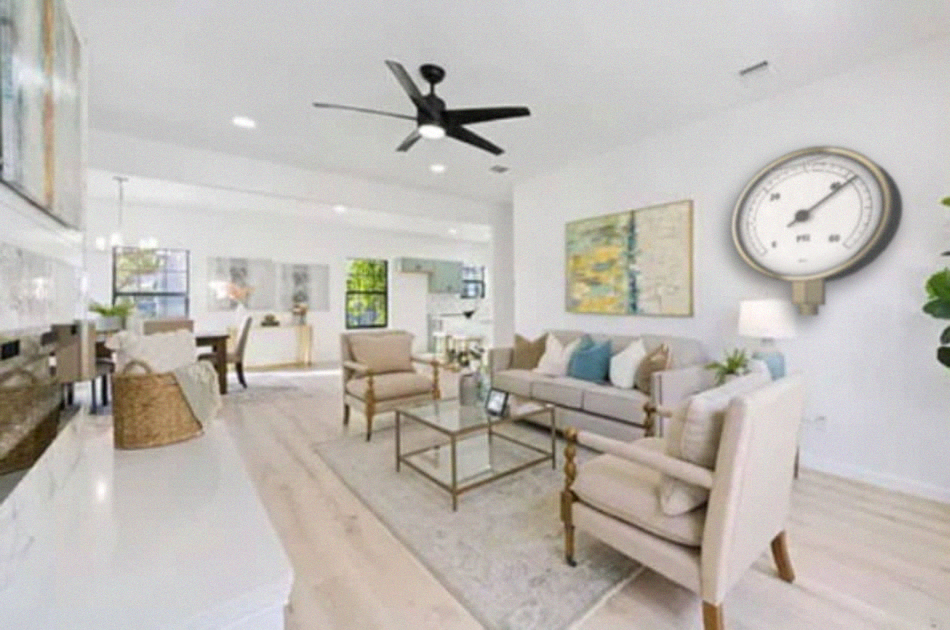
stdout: psi 42
